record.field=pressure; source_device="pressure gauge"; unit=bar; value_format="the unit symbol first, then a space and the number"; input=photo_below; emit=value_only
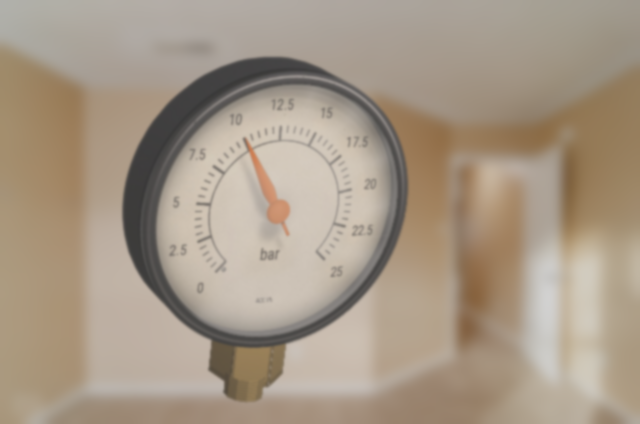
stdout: bar 10
